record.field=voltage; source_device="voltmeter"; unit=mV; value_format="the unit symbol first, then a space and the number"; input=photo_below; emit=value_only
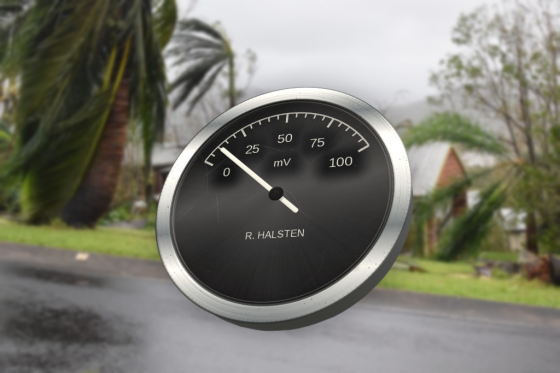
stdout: mV 10
